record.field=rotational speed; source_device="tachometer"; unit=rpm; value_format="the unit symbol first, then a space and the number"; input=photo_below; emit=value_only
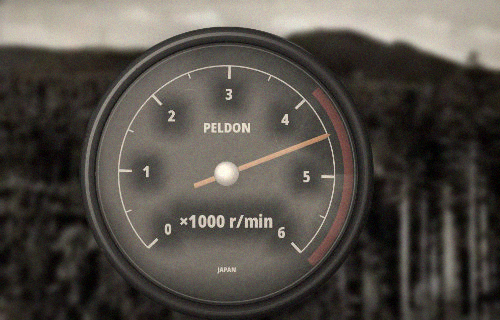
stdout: rpm 4500
